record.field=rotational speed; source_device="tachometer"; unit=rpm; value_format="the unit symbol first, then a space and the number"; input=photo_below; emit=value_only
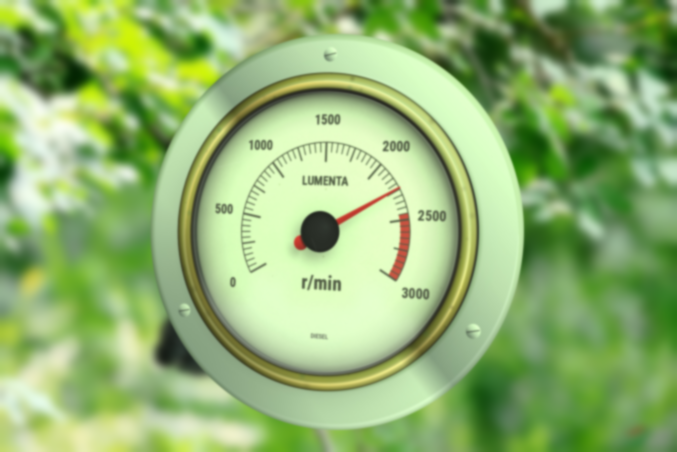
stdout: rpm 2250
